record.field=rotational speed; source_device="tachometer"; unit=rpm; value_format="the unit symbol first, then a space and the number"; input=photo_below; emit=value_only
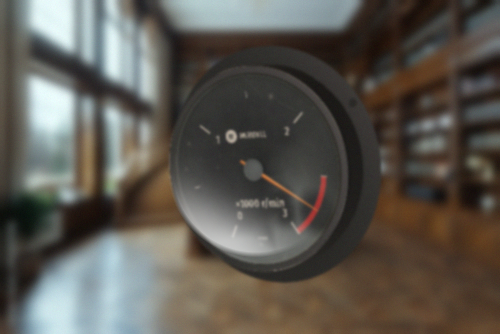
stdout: rpm 2750
